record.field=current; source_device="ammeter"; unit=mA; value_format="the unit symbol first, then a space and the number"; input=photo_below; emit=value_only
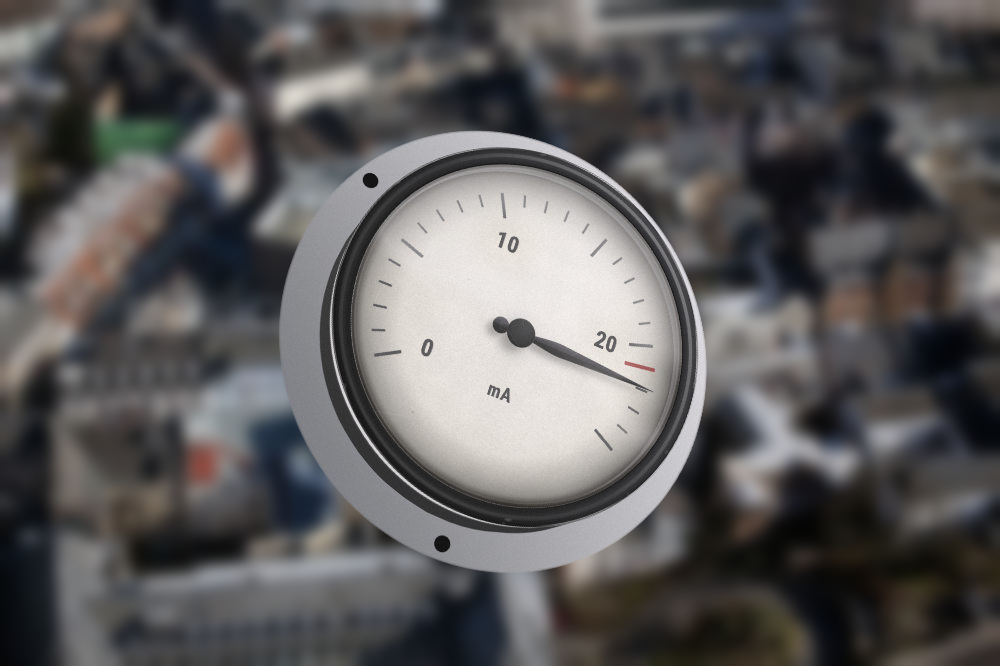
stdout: mA 22
